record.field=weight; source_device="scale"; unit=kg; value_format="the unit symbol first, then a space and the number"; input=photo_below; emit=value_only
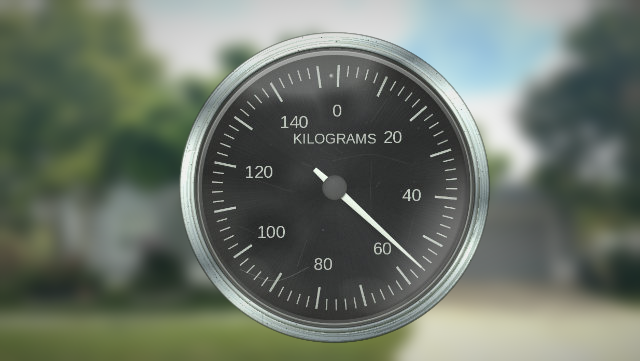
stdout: kg 56
